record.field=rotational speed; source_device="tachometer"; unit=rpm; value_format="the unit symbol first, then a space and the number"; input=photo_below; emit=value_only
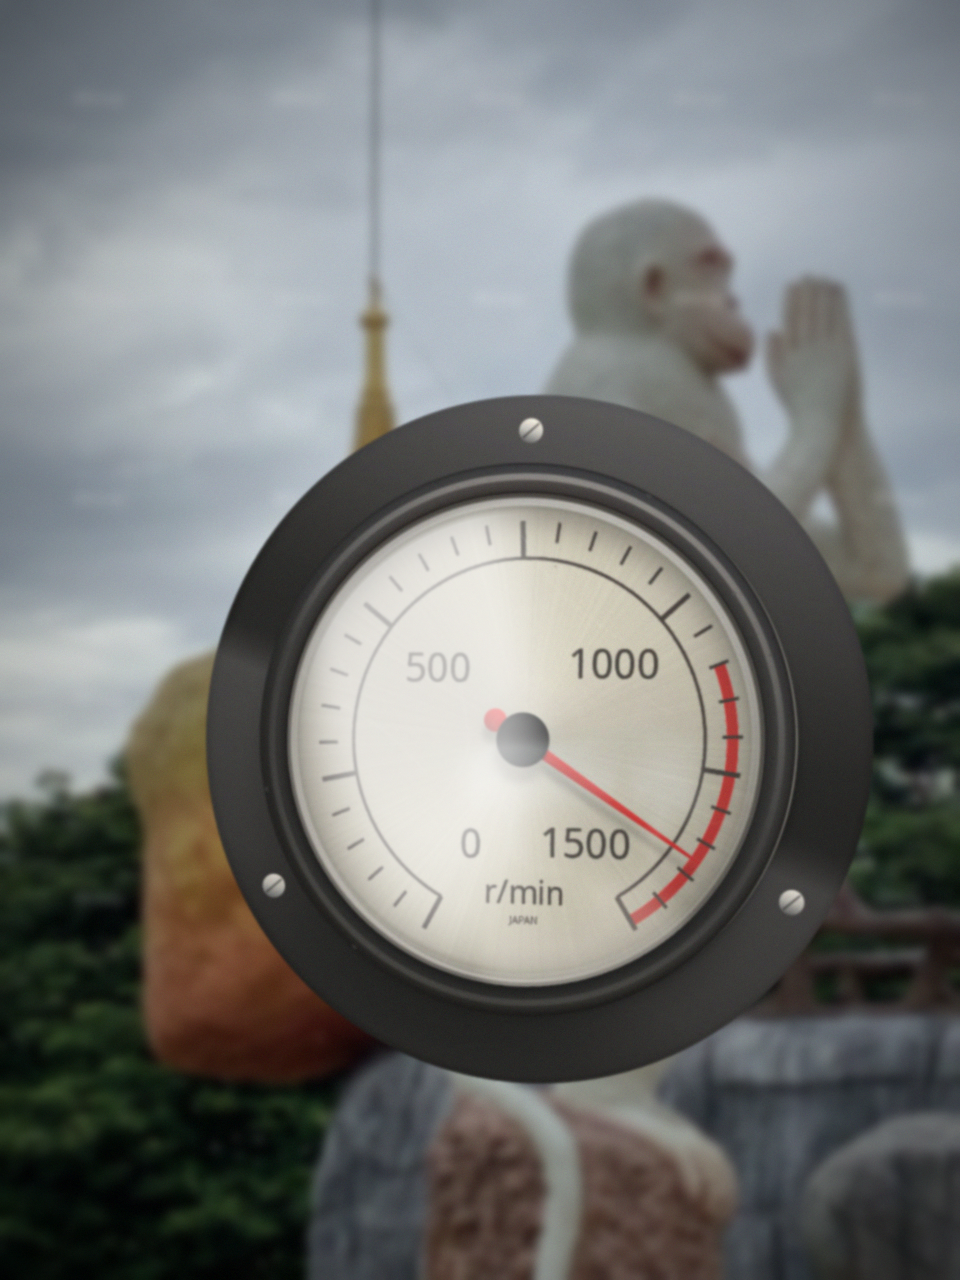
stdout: rpm 1375
